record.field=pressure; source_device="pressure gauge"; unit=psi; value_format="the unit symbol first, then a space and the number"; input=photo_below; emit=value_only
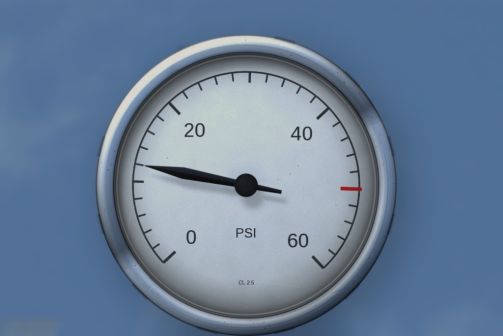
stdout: psi 12
